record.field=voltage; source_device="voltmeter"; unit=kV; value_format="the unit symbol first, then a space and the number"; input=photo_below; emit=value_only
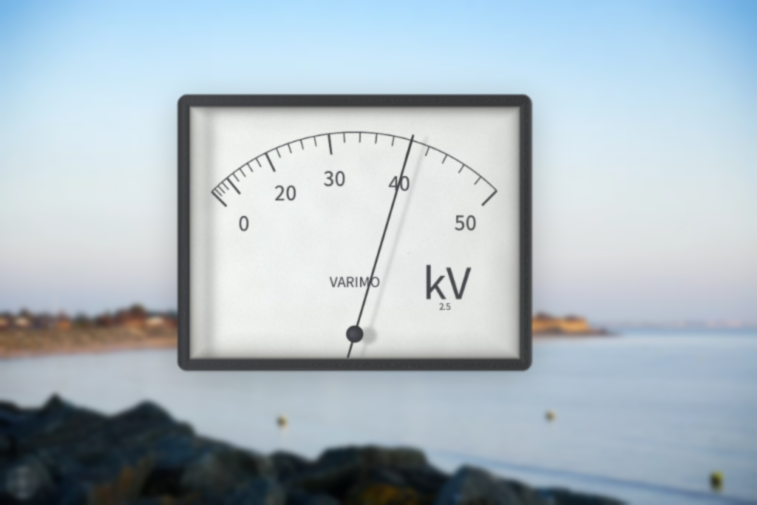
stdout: kV 40
